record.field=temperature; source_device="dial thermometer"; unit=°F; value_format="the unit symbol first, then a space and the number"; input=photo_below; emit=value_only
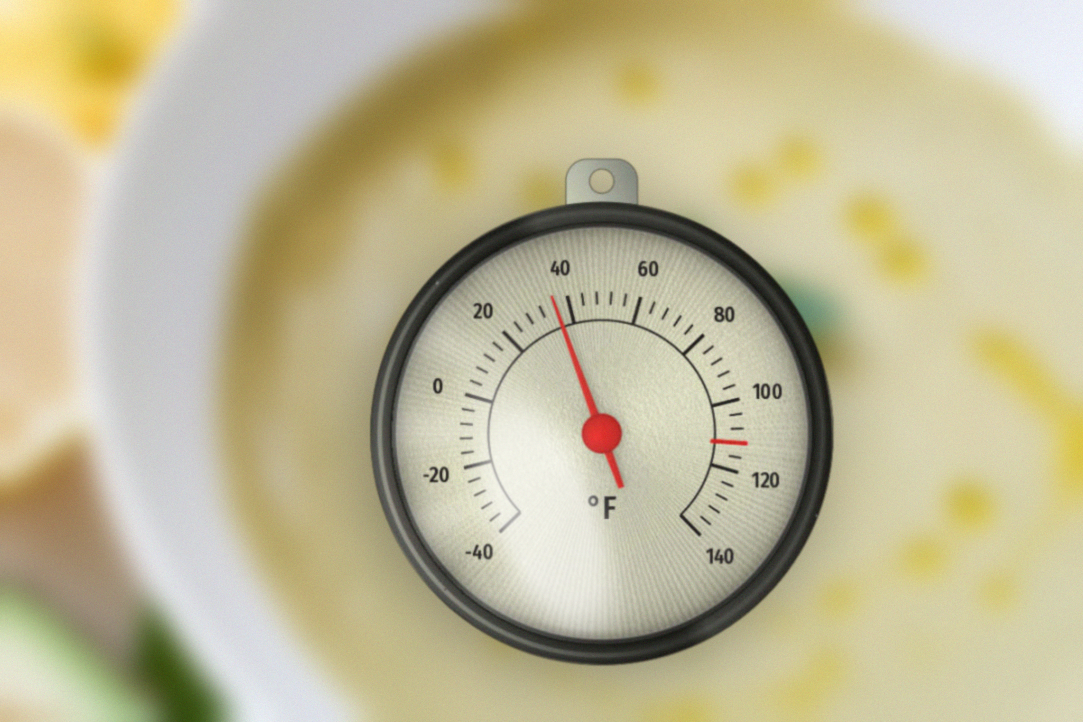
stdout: °F 36
